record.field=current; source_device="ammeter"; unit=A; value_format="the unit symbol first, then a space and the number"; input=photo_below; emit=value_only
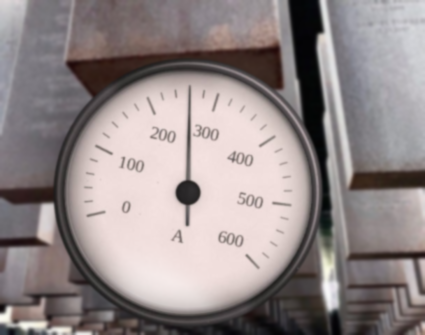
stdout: A 260
